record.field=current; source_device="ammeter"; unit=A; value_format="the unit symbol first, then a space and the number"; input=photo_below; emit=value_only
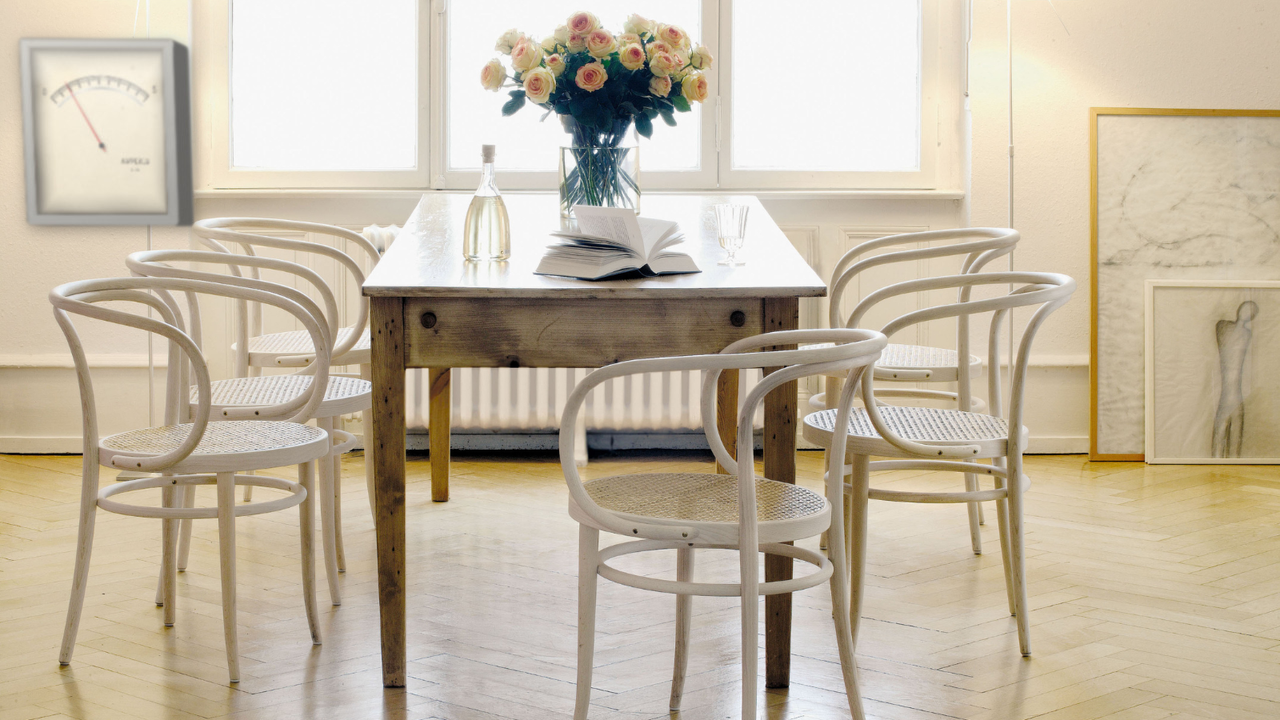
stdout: A 1
